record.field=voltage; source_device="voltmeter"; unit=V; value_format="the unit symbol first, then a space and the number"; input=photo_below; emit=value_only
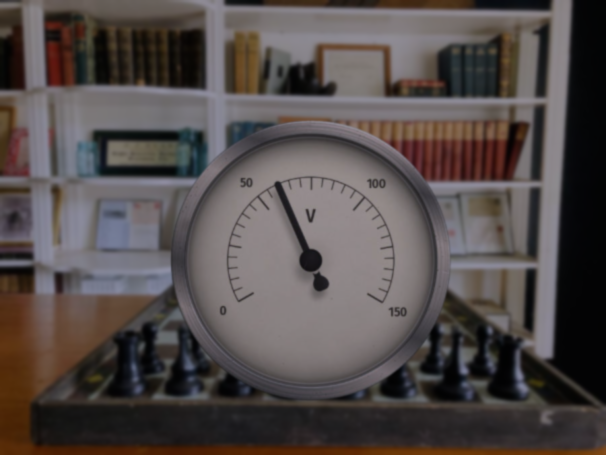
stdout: V 60
